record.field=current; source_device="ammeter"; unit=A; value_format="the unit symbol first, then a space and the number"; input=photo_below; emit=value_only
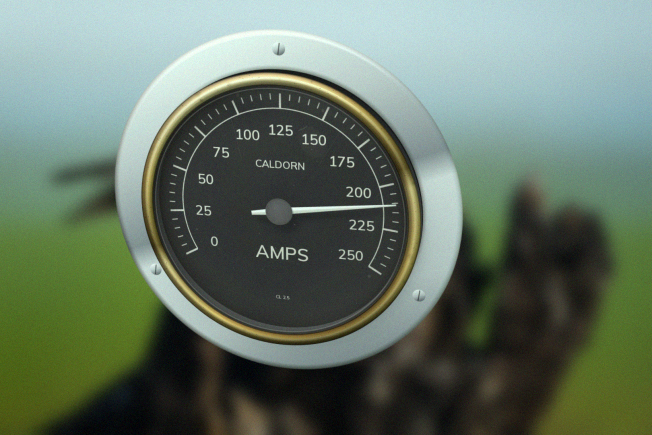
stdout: A 210
